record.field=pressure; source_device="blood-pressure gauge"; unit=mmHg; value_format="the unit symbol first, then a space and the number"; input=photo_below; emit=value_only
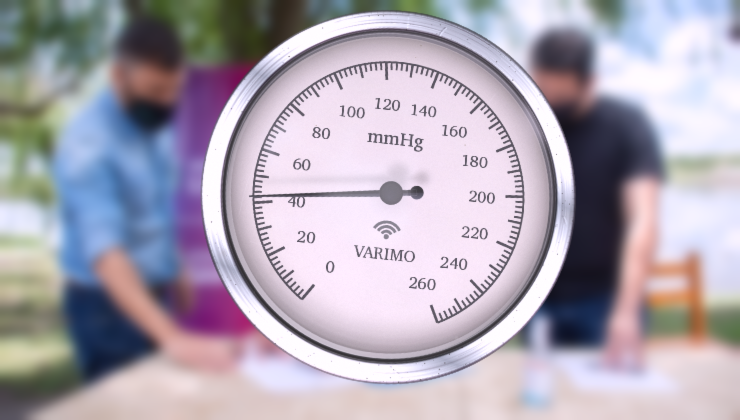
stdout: mmHg 42
